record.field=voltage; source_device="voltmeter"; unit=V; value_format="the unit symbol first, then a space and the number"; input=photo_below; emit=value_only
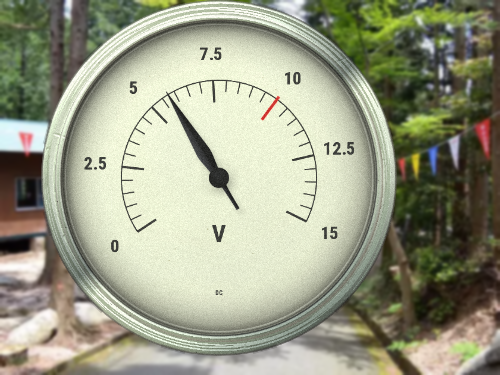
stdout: V 5.75
